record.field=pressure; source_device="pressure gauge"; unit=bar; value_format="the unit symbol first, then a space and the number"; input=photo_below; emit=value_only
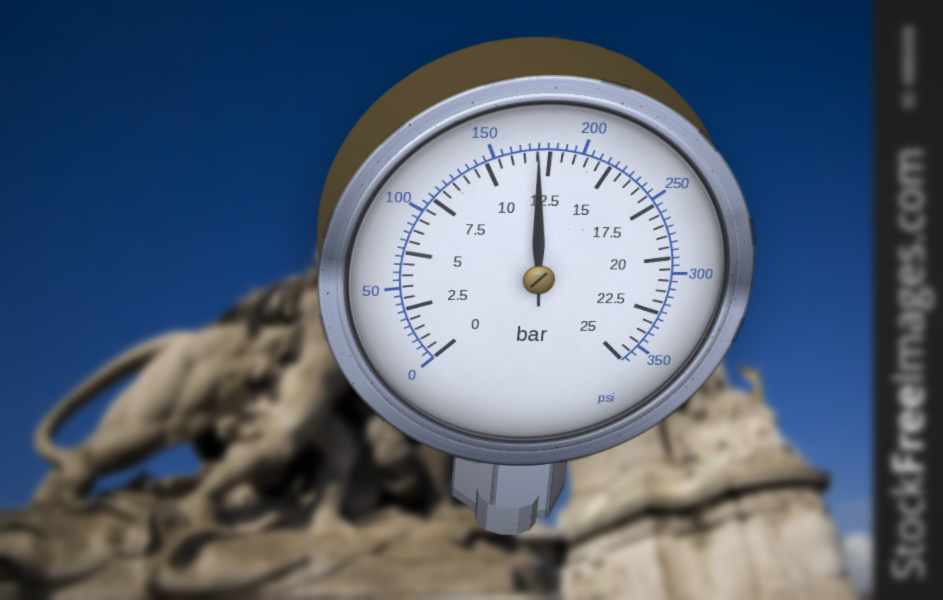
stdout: bar 12
